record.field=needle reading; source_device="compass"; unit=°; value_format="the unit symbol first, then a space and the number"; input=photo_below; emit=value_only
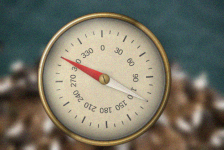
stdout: ° 300
